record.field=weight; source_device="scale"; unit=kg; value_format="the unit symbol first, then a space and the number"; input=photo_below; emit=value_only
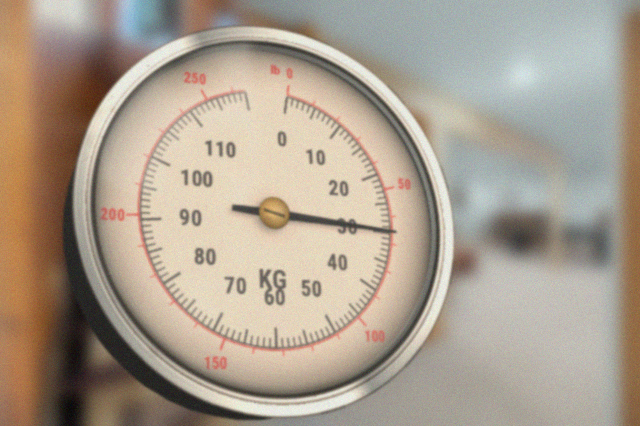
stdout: kg 30
